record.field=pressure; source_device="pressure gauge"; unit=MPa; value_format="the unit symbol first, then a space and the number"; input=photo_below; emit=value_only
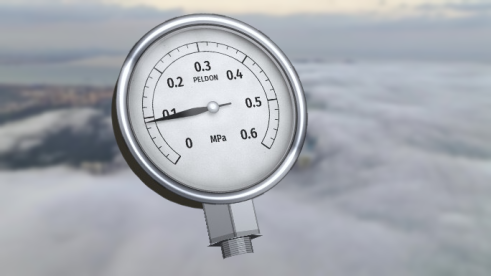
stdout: MPa 0.09
